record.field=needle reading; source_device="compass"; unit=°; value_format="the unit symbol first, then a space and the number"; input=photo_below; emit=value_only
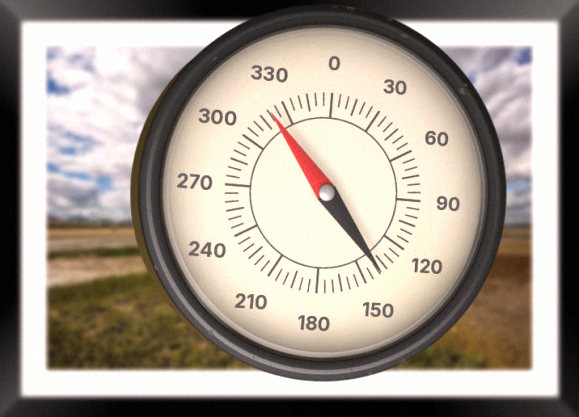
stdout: ° 320
